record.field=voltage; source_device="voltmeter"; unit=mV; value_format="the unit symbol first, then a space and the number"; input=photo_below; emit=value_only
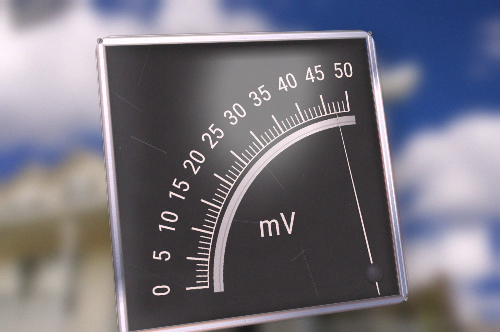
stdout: mV 47
